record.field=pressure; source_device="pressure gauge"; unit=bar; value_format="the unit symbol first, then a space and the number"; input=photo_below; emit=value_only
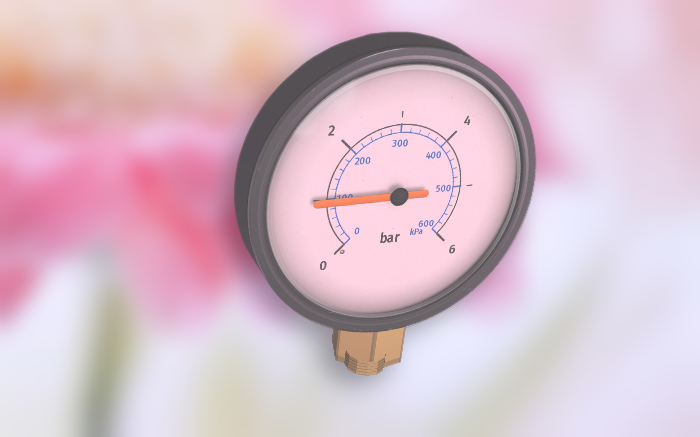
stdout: bar 1
